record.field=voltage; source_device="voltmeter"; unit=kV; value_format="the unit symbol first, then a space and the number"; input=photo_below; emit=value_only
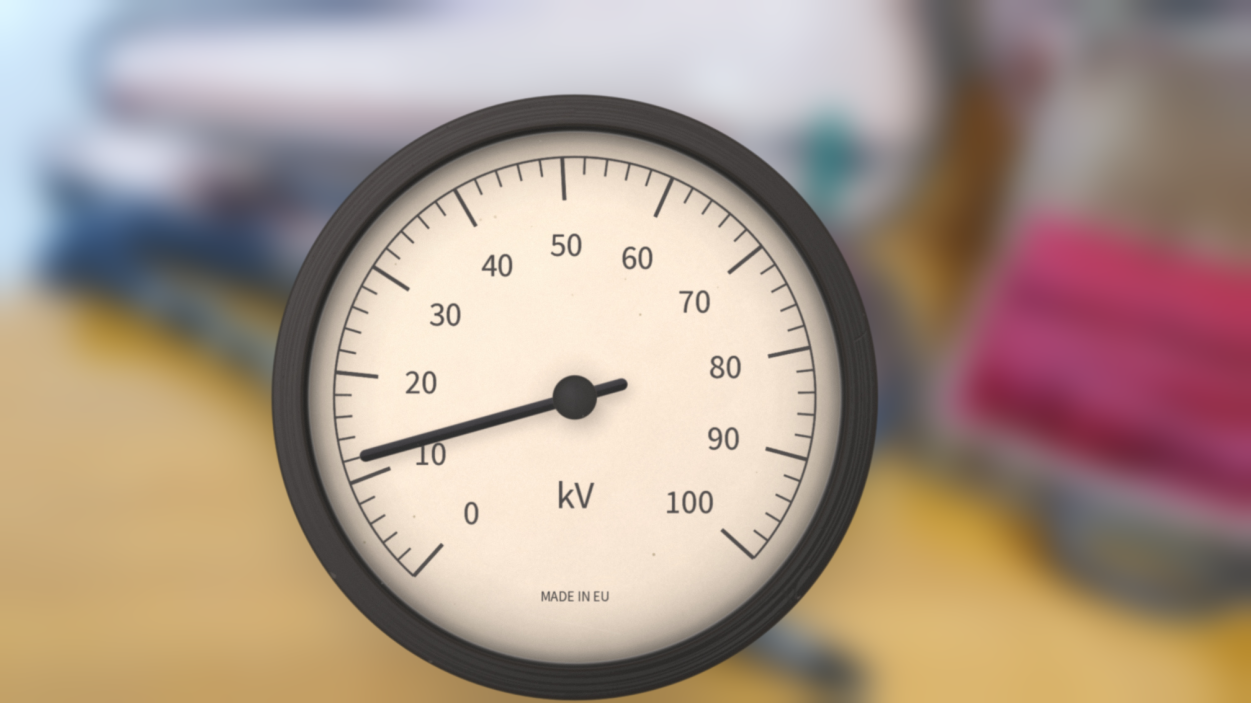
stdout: kV 12
